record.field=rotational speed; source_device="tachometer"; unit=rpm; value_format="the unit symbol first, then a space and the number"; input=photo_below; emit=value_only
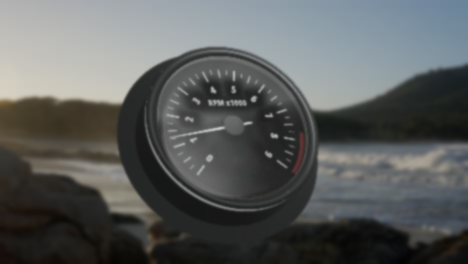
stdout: rpm 1250
